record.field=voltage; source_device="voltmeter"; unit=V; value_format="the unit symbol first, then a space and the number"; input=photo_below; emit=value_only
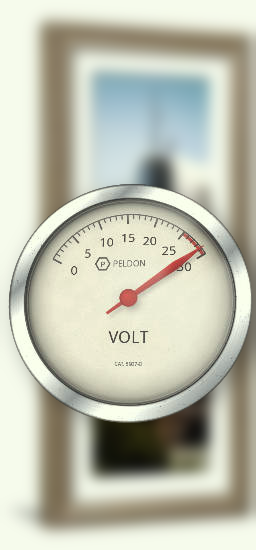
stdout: V 29
